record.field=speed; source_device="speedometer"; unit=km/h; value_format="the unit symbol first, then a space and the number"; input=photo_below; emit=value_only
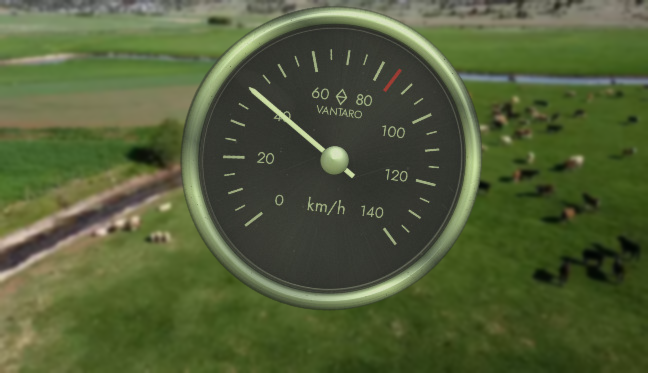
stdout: km/h 40
